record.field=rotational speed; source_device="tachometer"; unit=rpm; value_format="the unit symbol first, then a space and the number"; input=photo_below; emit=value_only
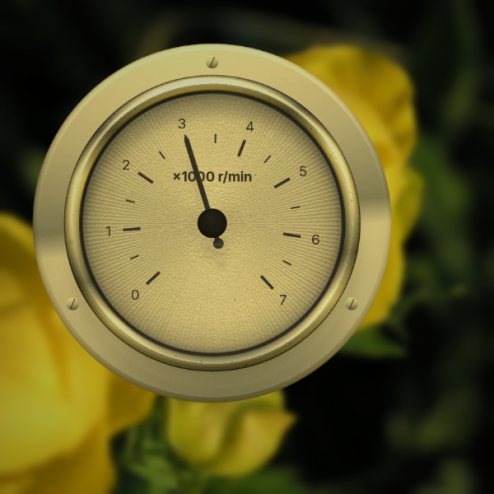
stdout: rpm 3000
